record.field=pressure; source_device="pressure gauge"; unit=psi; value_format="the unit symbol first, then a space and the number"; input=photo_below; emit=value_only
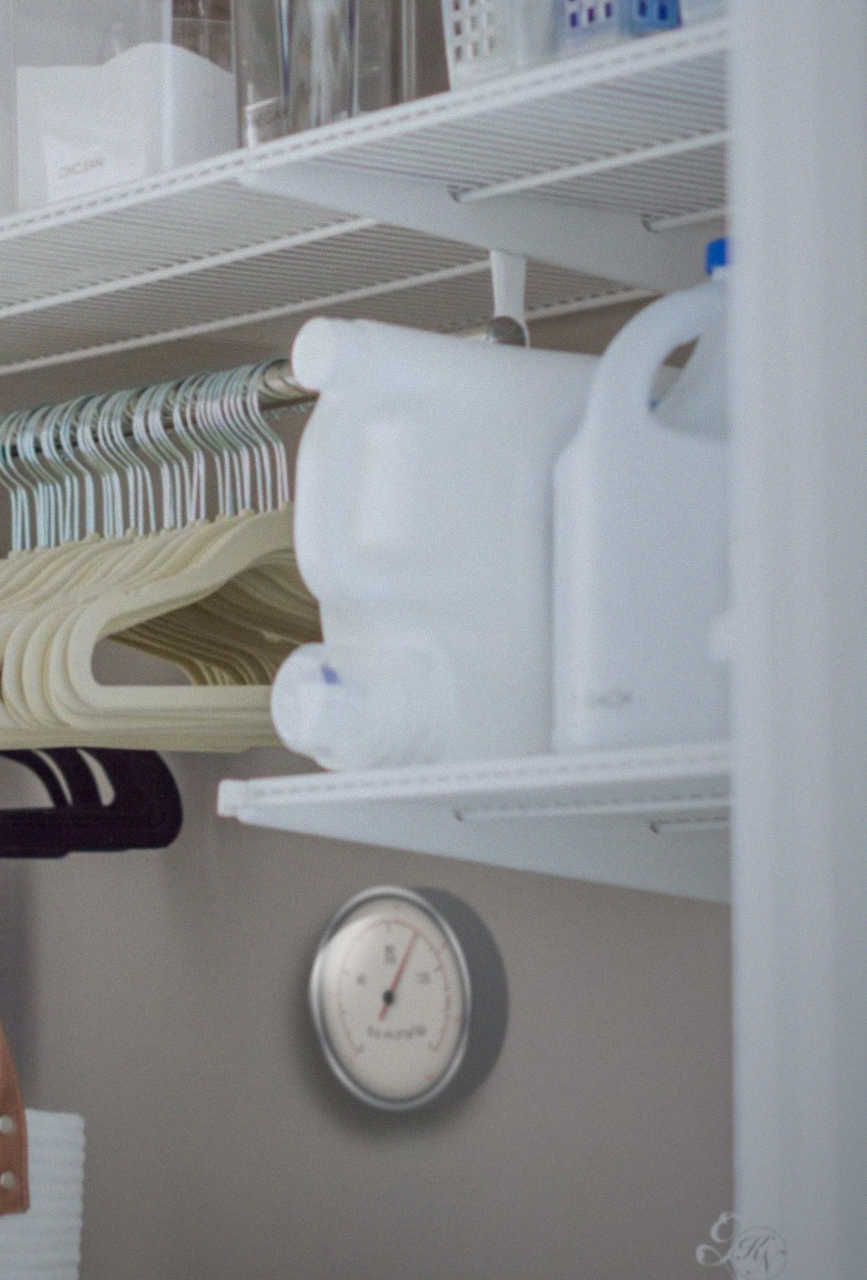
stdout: psi 100
